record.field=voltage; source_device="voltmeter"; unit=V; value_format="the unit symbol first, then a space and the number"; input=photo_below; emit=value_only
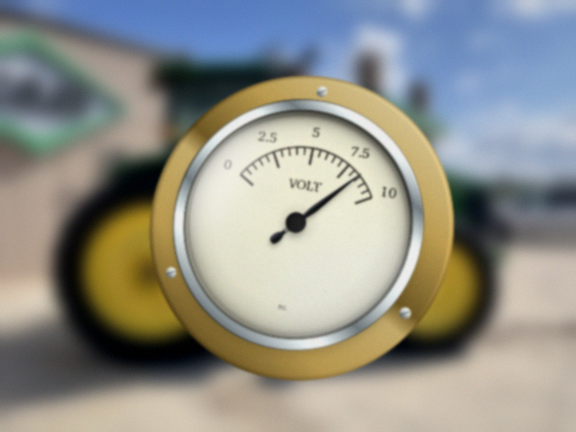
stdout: V 8.5
